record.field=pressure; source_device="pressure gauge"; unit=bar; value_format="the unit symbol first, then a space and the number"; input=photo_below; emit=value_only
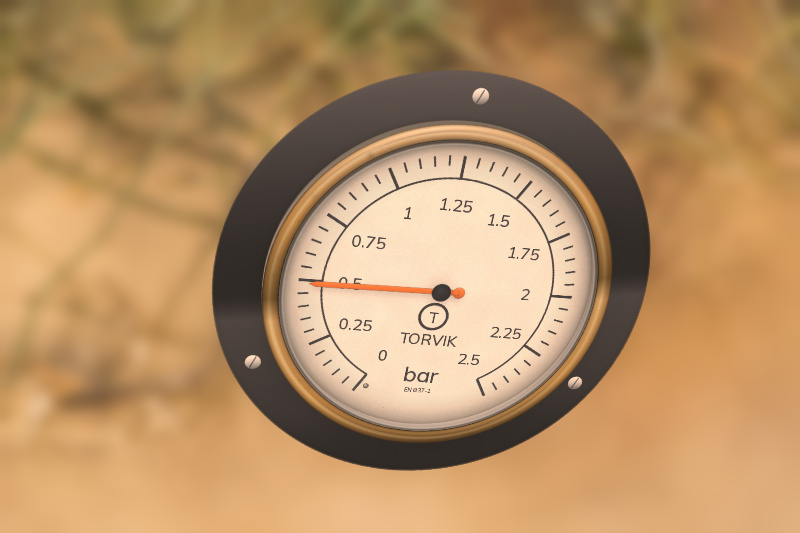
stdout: bar 0.5
